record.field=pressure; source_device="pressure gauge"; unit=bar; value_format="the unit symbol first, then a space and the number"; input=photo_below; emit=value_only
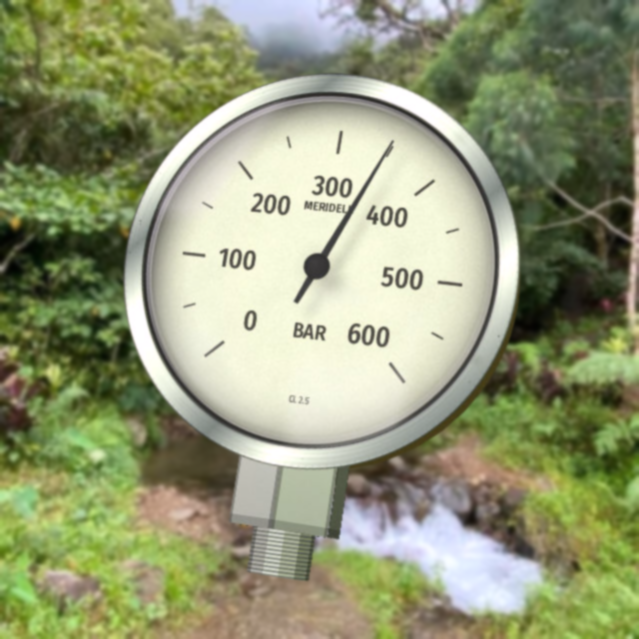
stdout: bar 350
